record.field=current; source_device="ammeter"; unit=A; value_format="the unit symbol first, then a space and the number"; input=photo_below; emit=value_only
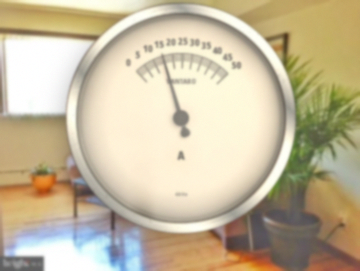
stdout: A 15
